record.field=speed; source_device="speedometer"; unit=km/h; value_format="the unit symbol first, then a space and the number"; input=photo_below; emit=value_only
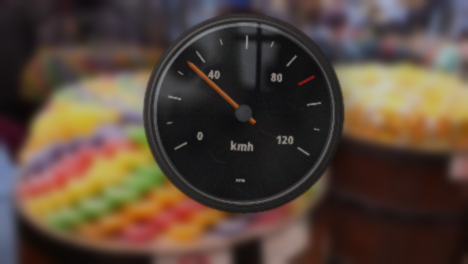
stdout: km/h 35
